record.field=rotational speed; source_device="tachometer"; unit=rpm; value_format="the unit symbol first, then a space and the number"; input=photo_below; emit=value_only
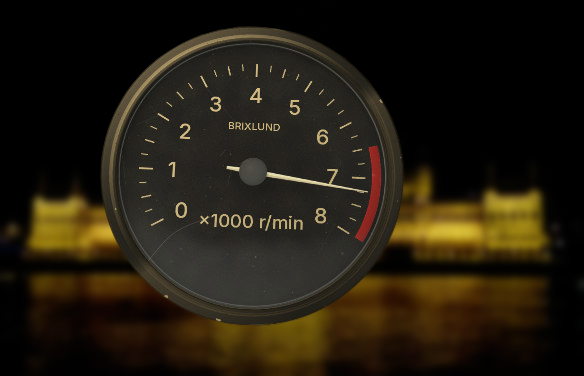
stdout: rpm 7250
